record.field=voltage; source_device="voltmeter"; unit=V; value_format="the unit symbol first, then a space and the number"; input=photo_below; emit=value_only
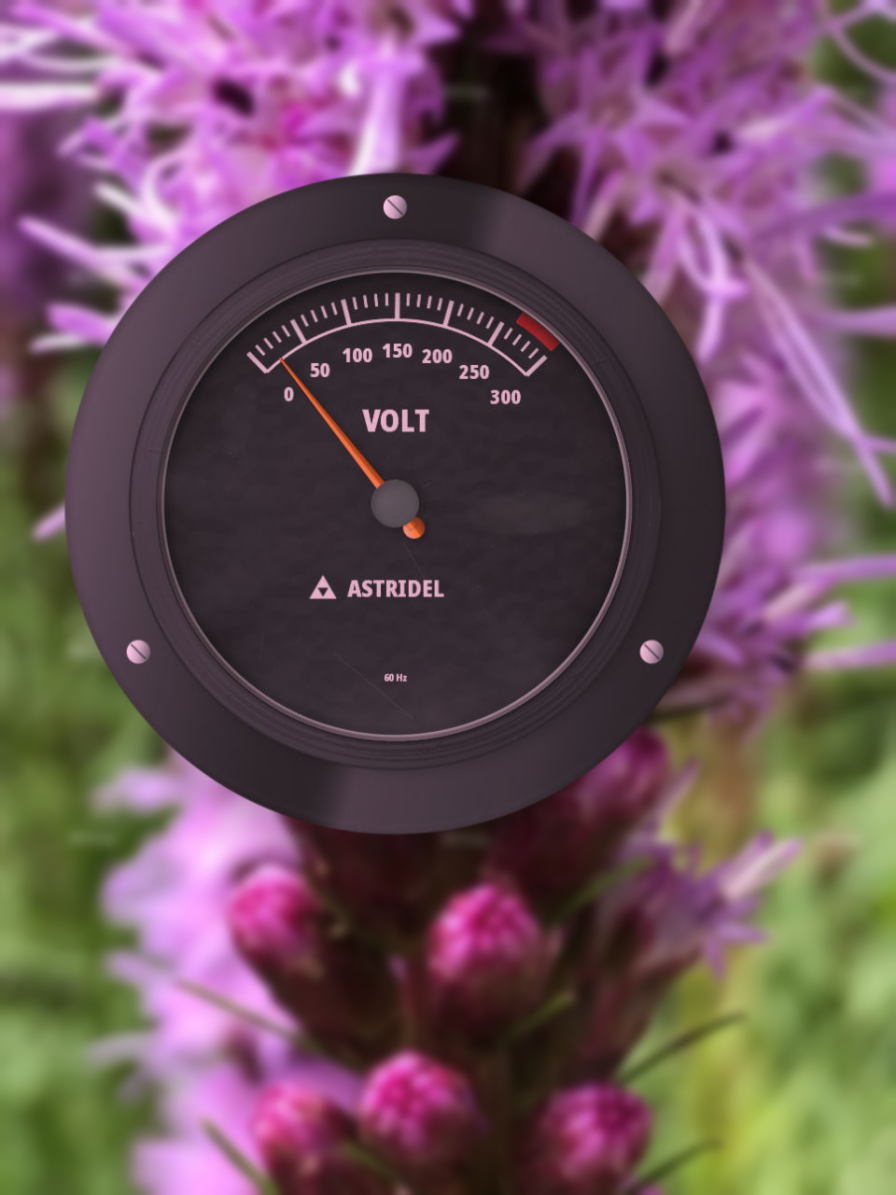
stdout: V 20
